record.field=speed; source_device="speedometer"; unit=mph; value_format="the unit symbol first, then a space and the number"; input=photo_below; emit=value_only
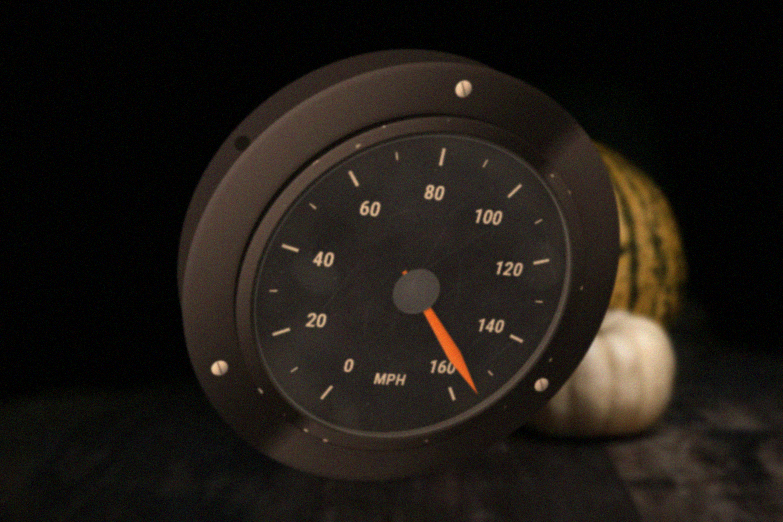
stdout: mph 155
